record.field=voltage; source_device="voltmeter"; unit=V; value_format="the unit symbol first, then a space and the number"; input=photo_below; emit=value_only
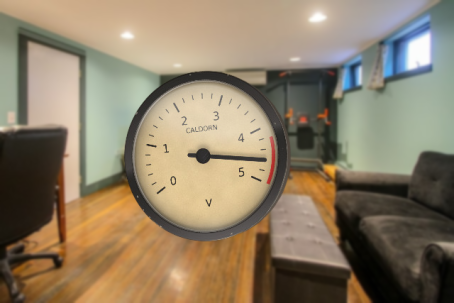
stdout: V 4.6
